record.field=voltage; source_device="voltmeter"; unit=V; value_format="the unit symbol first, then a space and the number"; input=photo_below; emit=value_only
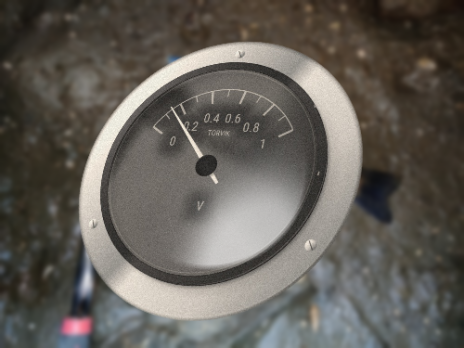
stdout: V 0.15
